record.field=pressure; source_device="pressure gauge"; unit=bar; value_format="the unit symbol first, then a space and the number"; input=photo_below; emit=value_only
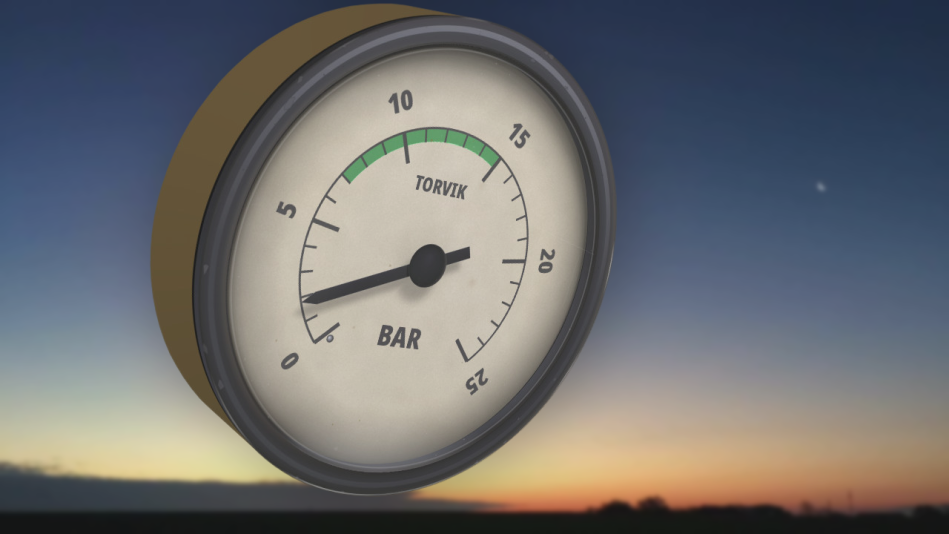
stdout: bar 2
